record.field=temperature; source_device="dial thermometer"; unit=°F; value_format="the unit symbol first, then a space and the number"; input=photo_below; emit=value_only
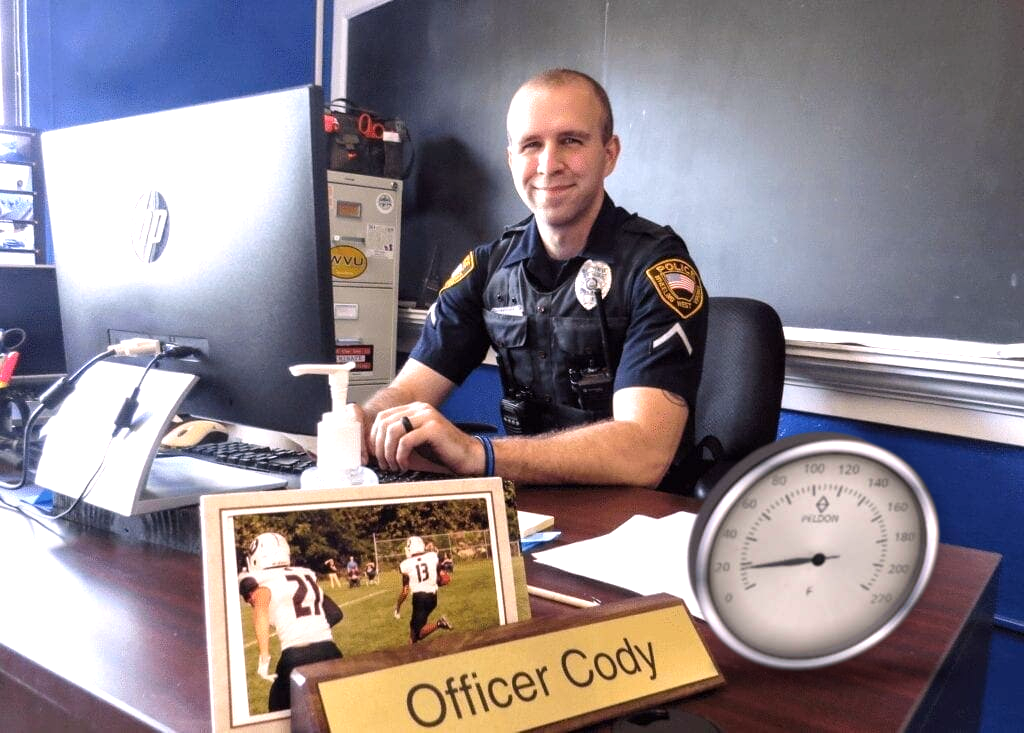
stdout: °F 20
